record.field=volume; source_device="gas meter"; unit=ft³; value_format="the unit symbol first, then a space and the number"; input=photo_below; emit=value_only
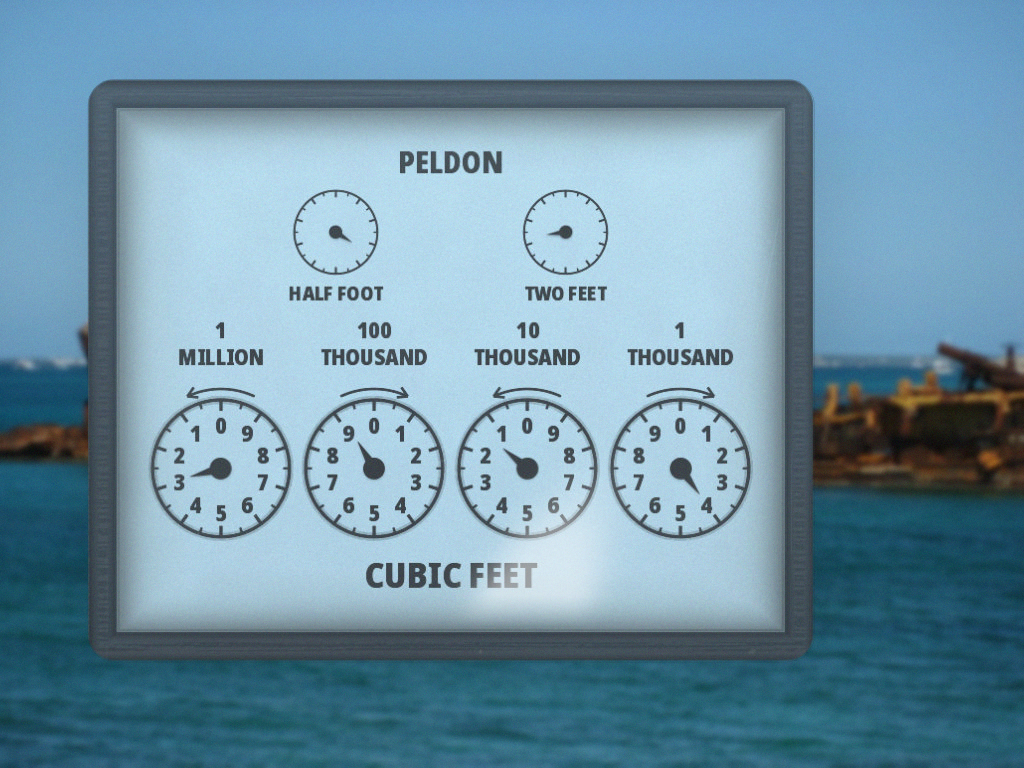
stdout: ft³ 291400
